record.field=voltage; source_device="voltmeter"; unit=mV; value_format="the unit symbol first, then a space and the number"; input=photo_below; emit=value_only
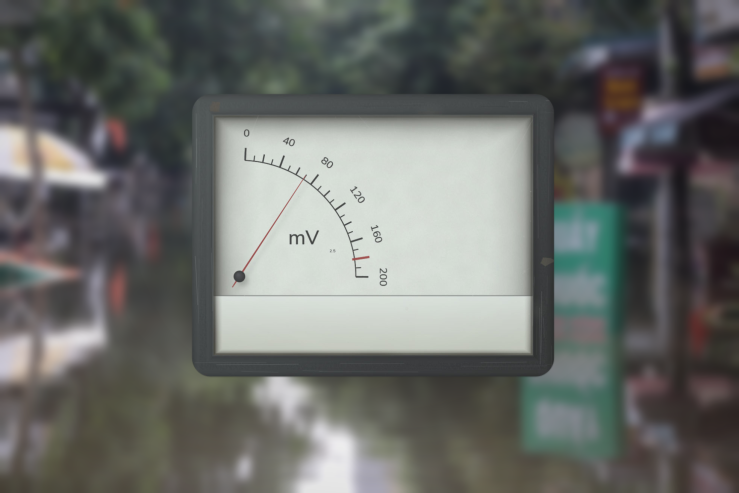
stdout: mV 70
